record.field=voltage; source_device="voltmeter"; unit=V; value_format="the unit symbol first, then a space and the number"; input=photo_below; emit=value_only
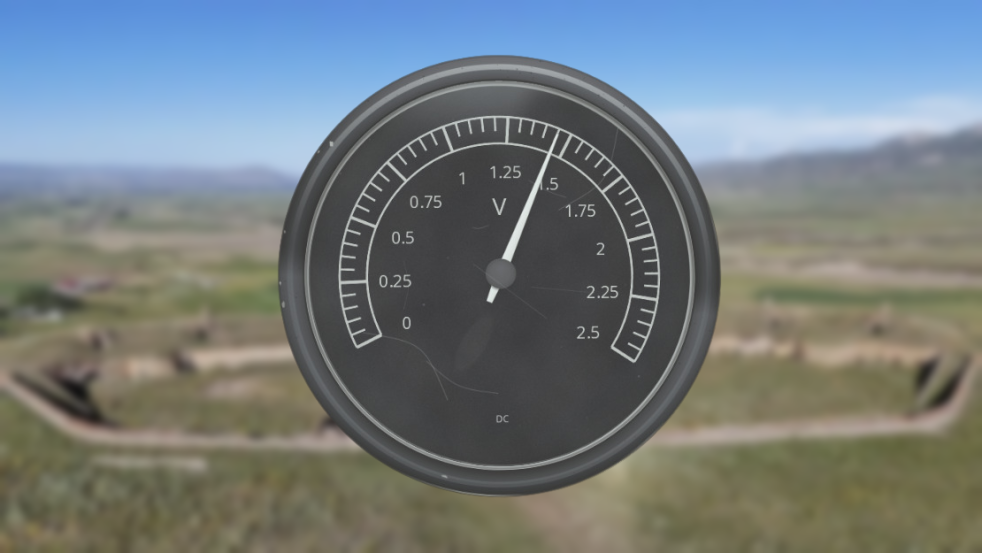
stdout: V 1.45
